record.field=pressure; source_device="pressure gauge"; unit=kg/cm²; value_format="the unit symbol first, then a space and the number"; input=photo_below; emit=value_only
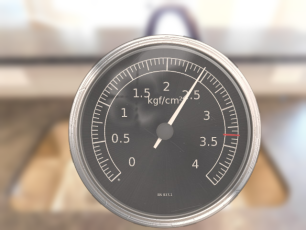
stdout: kg/cm² 2.45
